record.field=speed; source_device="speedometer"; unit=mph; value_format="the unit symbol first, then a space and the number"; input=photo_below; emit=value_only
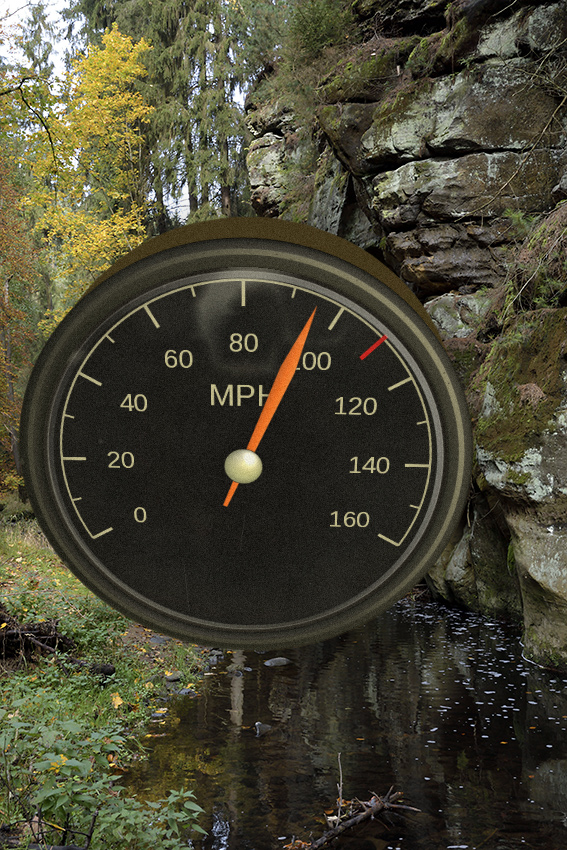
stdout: mph 95
